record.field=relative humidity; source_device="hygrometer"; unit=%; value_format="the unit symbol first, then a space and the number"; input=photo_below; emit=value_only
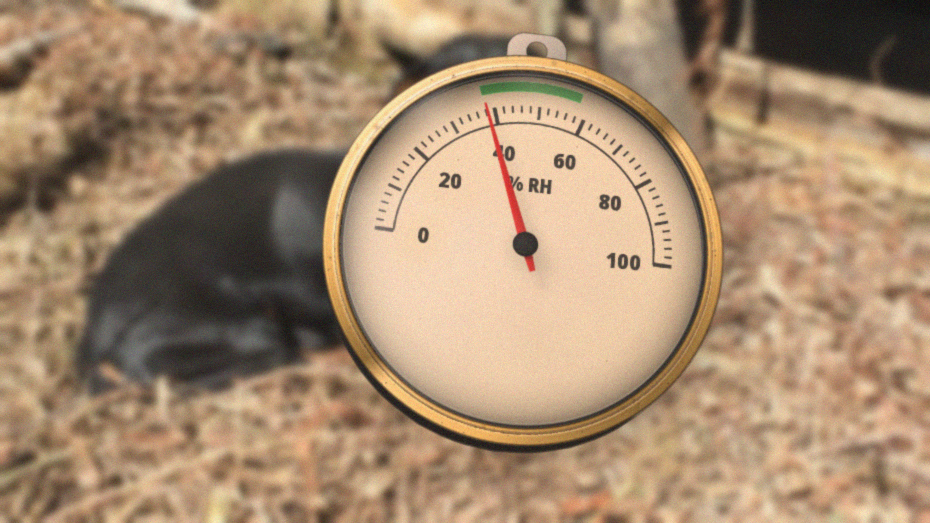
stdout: % 38
